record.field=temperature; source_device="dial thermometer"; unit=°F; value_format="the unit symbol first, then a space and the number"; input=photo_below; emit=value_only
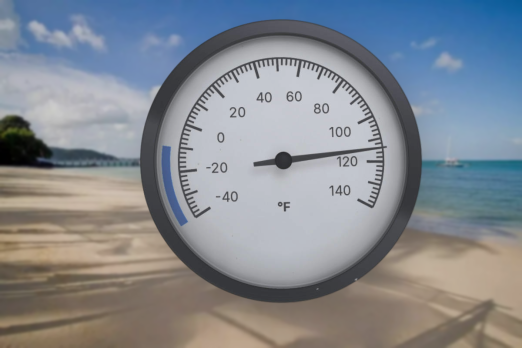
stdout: °F 114
